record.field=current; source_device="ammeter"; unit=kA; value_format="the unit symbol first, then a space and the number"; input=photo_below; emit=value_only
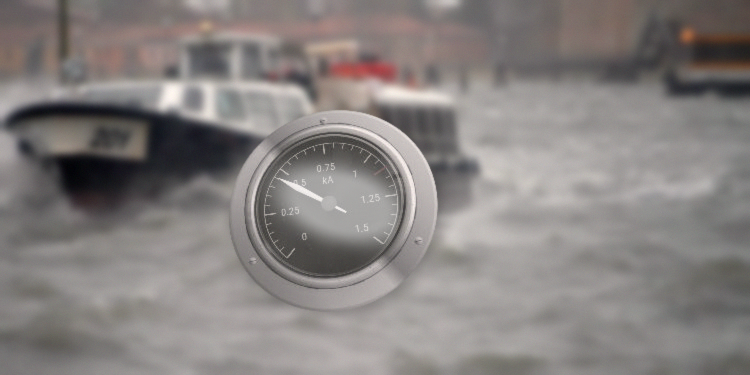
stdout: kA 0.45
